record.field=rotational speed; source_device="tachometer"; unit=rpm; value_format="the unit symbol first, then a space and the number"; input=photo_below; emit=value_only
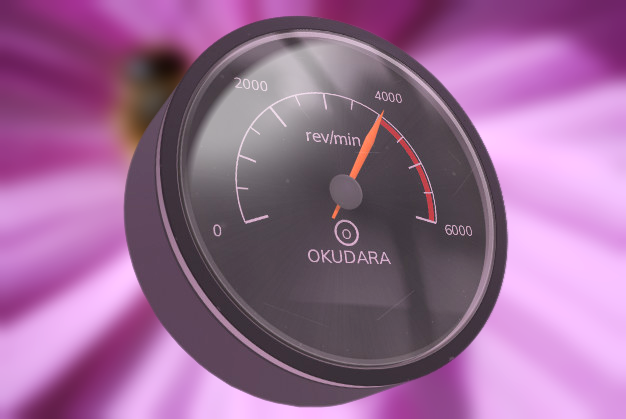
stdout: rpm 4000
